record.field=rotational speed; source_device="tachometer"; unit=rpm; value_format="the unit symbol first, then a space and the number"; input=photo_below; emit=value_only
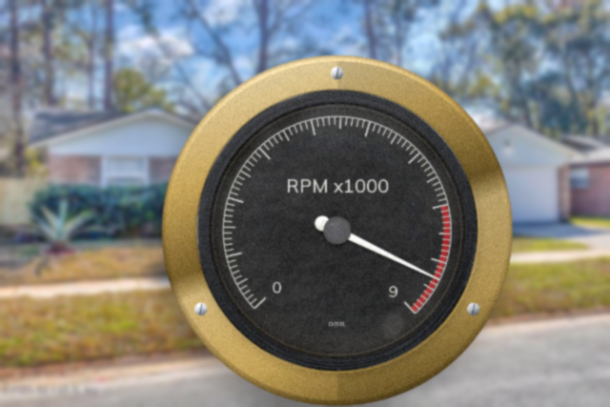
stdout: rpm 8300
